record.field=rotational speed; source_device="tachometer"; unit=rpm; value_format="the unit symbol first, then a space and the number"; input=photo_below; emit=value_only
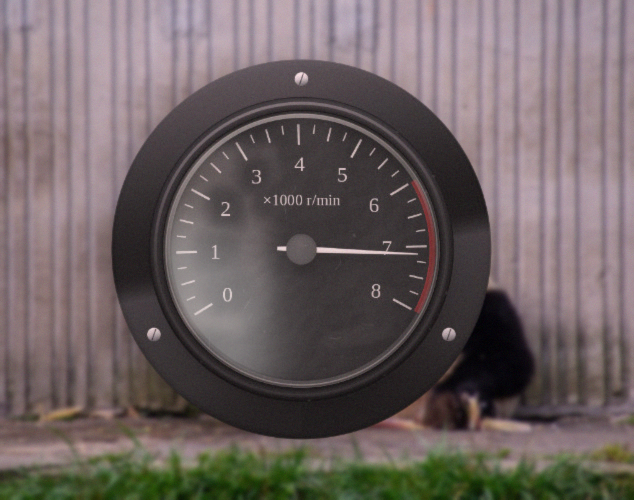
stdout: rpm 7125
